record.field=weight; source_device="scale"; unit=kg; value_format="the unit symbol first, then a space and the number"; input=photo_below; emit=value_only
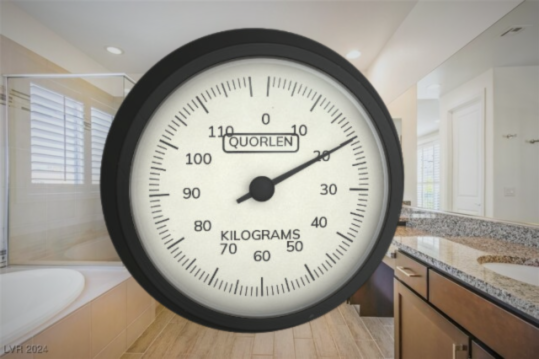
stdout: kg 20
